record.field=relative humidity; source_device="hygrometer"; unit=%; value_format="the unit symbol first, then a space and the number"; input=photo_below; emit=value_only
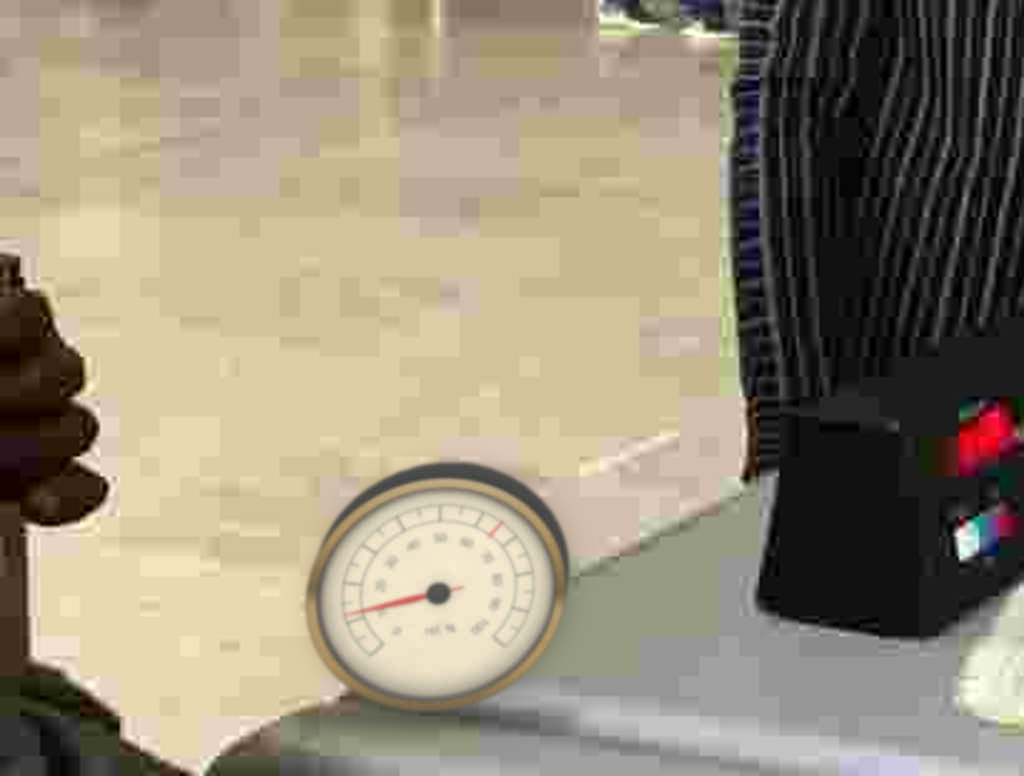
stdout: % 12.5
